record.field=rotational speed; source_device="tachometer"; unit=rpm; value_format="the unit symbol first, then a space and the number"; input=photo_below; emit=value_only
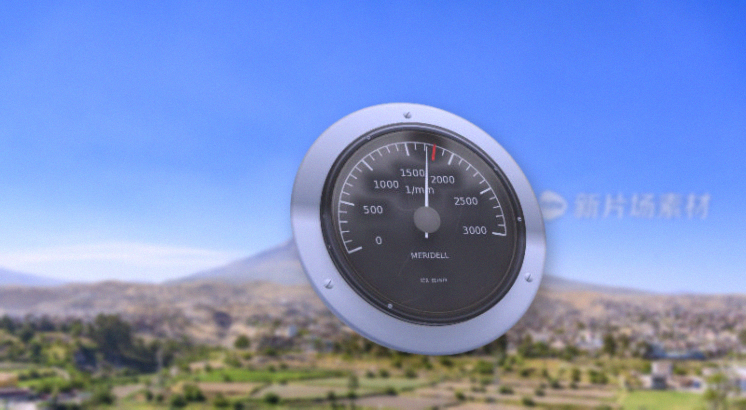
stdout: rpm 1700
